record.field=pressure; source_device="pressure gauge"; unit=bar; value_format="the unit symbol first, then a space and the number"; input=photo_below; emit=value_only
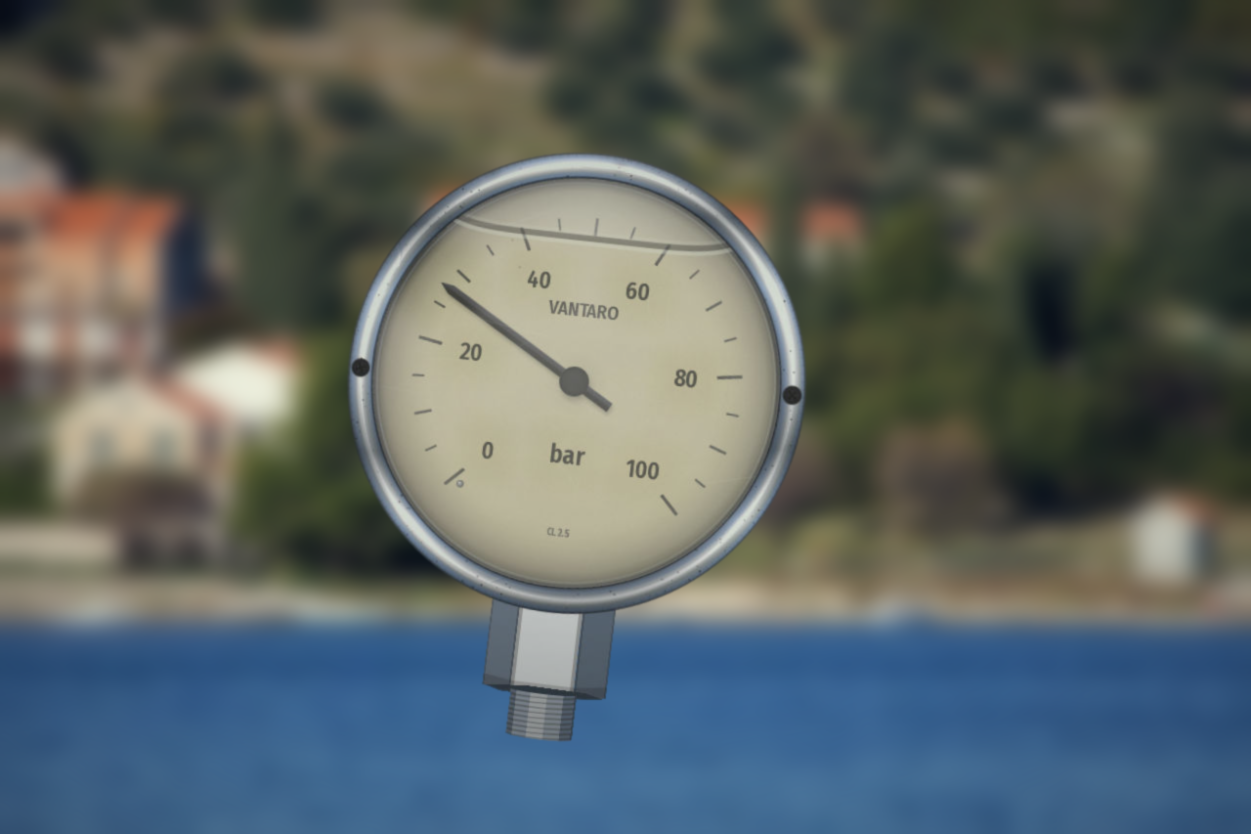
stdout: bar 27.5
